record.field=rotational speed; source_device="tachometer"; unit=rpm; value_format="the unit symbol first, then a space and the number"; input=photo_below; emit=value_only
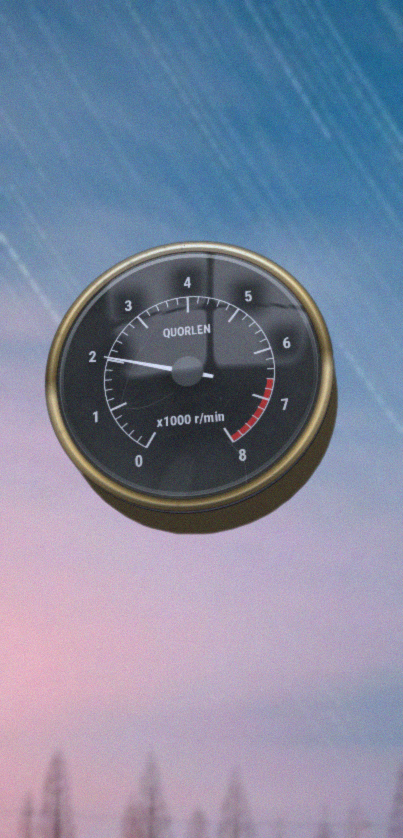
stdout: rpm 2000
